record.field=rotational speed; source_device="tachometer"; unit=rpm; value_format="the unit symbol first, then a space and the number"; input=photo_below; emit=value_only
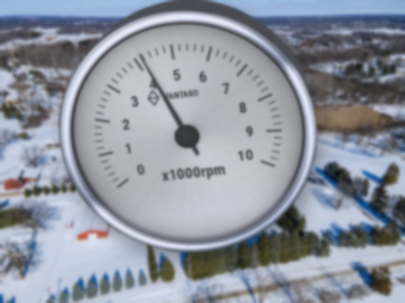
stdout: rpm 4200
